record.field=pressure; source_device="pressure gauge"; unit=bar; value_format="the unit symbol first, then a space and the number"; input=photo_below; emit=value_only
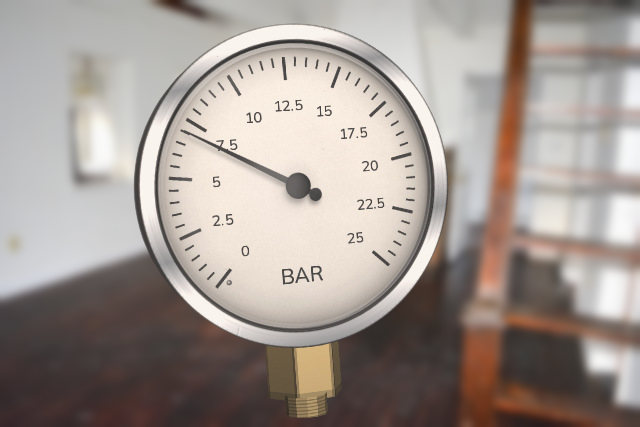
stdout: bar 7
